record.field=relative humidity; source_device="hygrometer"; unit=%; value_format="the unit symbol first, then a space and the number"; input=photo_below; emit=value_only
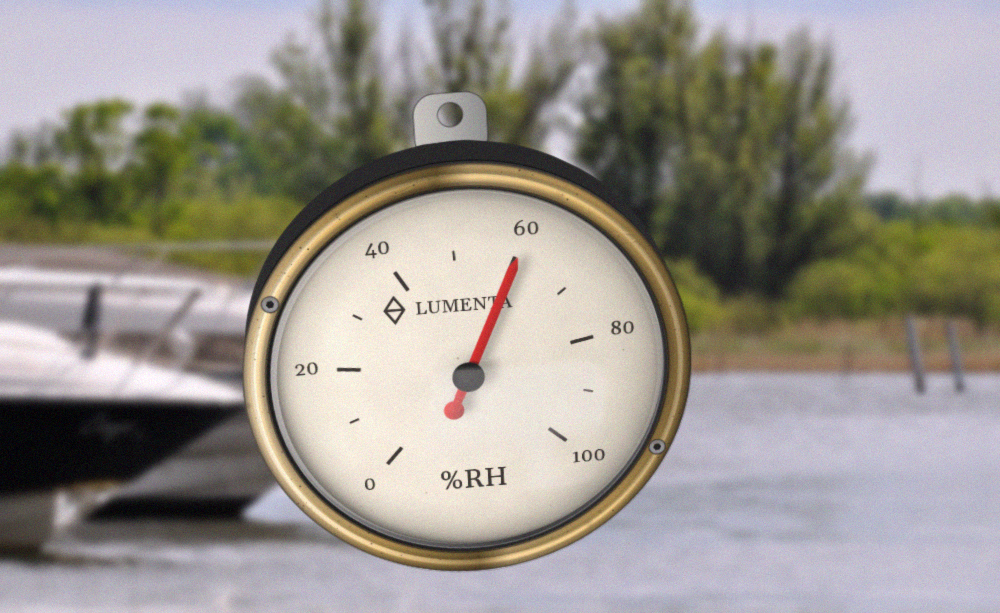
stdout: % 60
